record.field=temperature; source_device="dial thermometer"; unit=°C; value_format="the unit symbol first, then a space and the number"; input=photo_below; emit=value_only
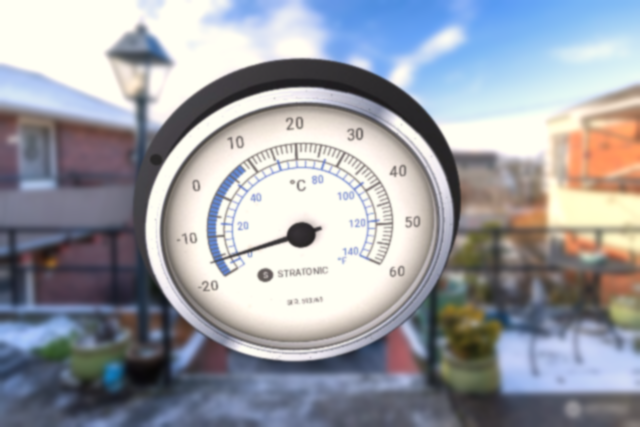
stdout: °C -15
